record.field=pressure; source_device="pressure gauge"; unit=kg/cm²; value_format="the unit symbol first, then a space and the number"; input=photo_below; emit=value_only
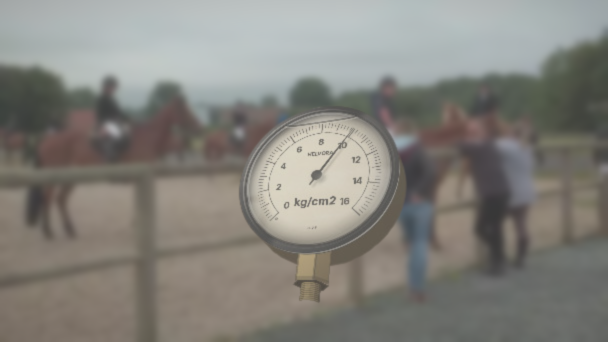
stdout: kg/cm² 10
